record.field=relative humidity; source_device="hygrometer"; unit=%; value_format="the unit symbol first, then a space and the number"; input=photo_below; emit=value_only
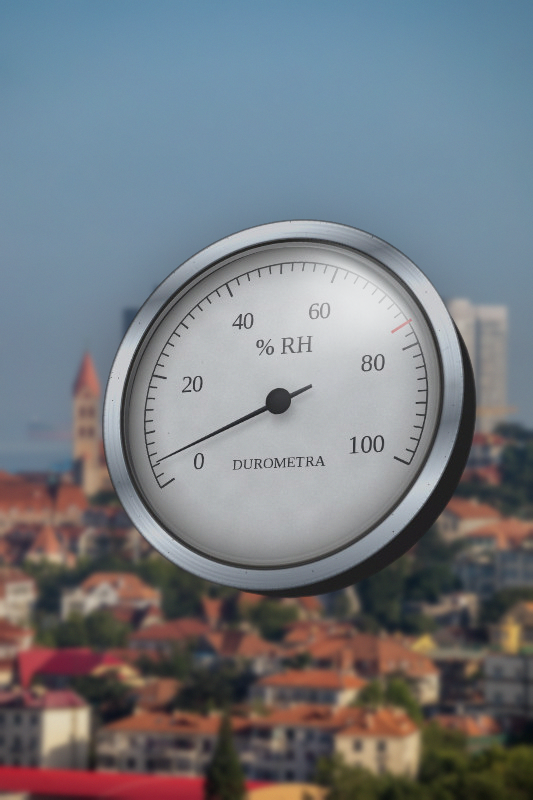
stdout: % 4
